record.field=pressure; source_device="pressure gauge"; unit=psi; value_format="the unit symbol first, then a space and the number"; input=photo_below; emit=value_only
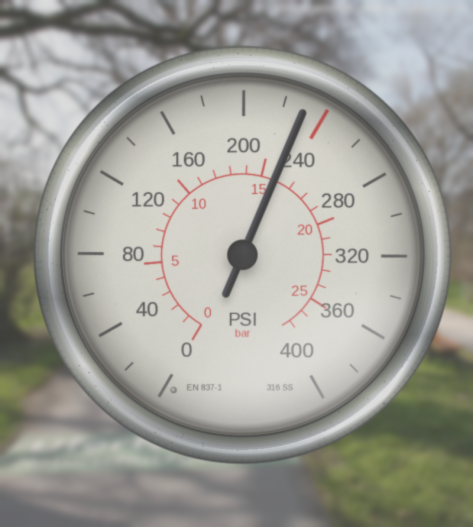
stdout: psi 230
